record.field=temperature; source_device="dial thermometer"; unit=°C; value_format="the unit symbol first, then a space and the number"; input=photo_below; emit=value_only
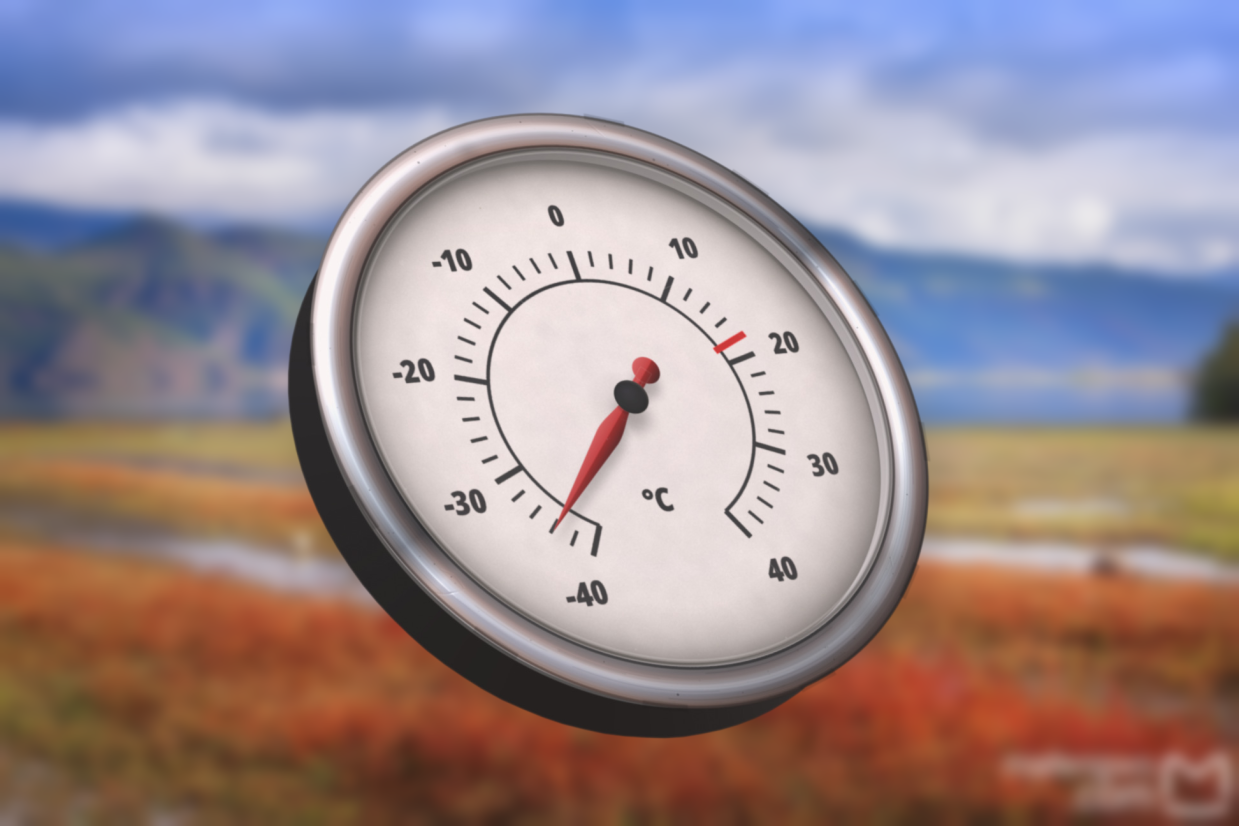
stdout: °C -36
